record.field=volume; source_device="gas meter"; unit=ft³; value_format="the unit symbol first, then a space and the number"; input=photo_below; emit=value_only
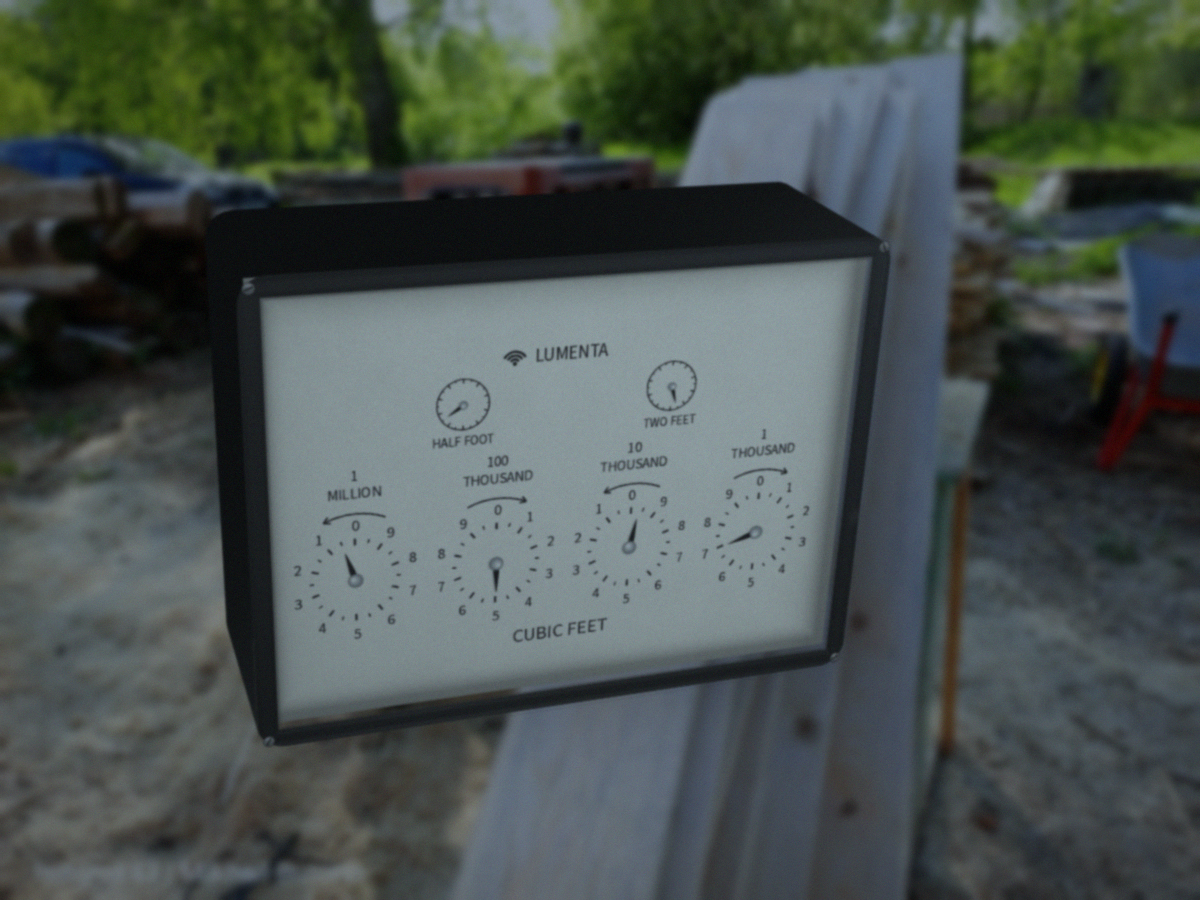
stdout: ft³ 49700
